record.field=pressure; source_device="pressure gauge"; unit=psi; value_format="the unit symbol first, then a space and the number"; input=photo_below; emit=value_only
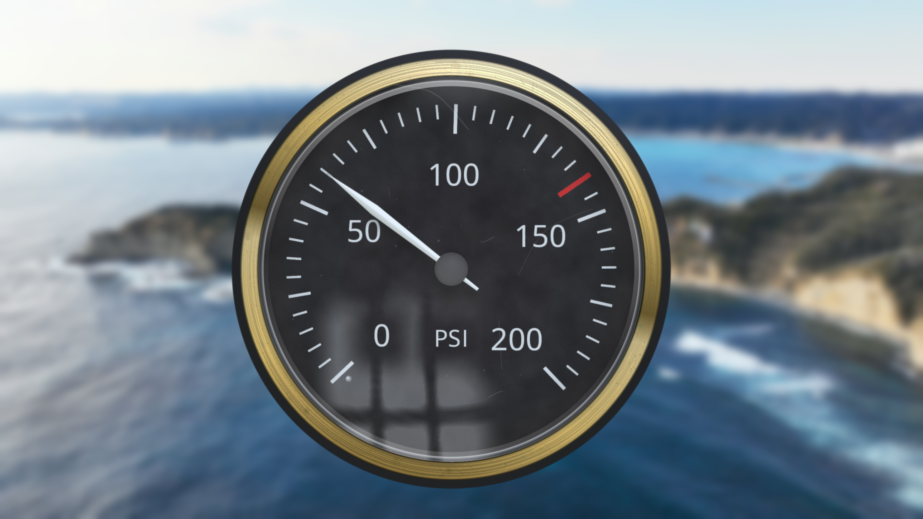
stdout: psi 60
